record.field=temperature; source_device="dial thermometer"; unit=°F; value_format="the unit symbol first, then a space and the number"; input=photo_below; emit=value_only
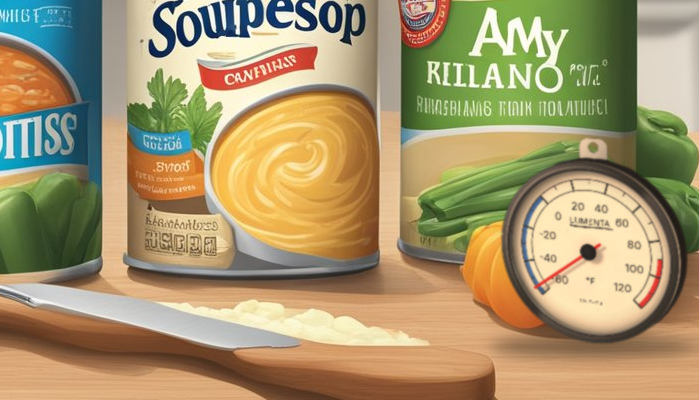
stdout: °F -55
